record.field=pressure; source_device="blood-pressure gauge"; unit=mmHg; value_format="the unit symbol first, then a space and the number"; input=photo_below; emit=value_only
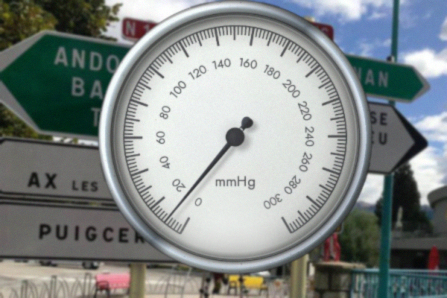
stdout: mmHg 10
